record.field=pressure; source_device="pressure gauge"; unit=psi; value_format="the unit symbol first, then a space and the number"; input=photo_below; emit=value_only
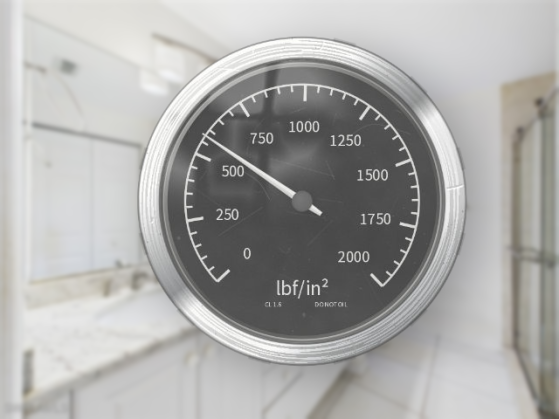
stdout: psi 575
